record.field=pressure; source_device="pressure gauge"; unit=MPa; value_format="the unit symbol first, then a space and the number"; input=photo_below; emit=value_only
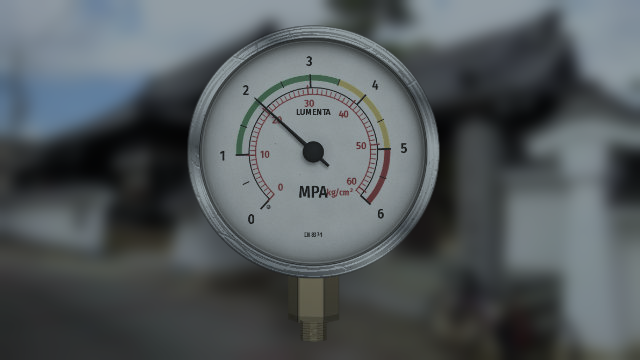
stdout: MPa 2
